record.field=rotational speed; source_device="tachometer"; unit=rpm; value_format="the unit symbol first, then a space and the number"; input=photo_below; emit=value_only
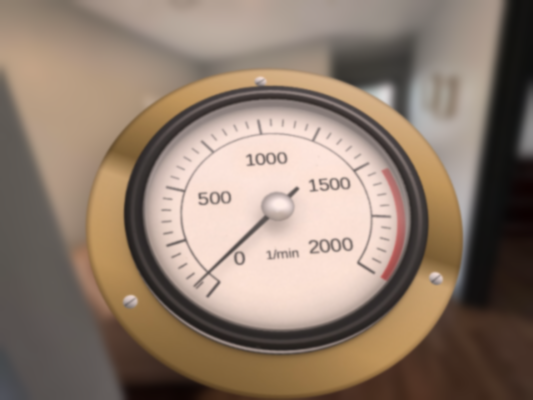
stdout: rpm 50
